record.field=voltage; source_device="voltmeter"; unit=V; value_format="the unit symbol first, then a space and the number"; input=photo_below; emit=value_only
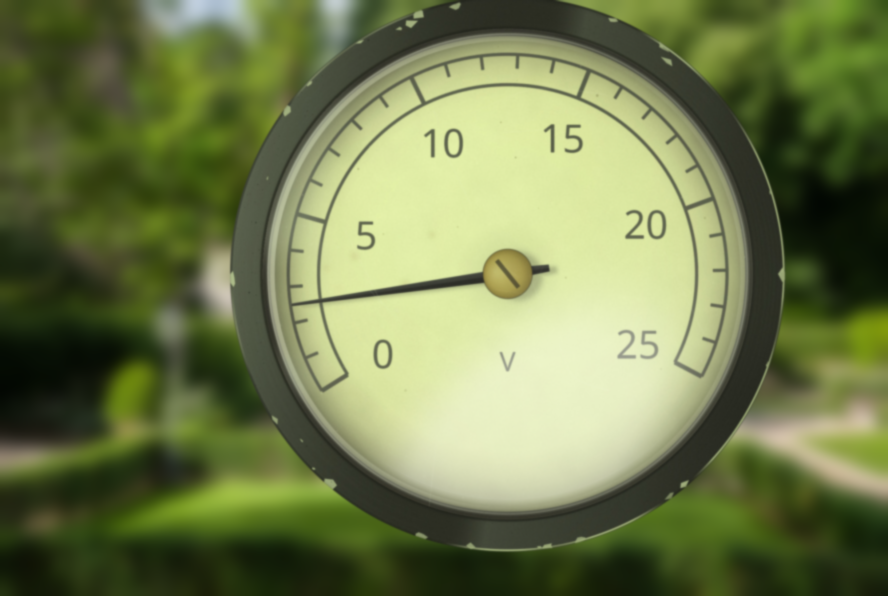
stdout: V 2.5
